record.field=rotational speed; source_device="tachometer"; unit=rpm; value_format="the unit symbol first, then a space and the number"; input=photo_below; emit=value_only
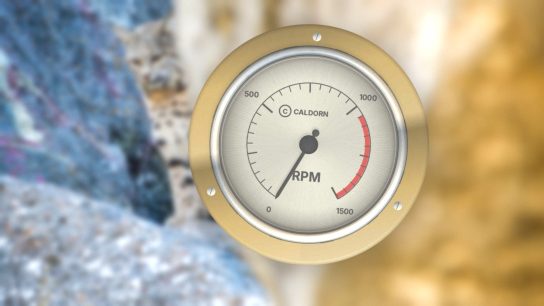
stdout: rpm 0
